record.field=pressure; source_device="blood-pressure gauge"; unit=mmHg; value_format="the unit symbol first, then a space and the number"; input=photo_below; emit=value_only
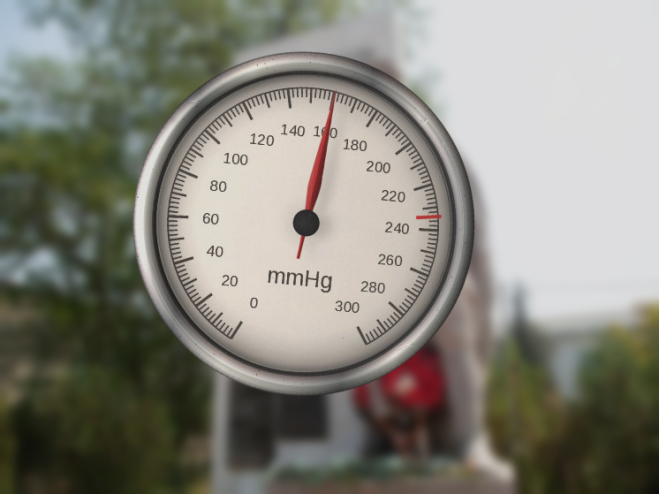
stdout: mmHg 160
